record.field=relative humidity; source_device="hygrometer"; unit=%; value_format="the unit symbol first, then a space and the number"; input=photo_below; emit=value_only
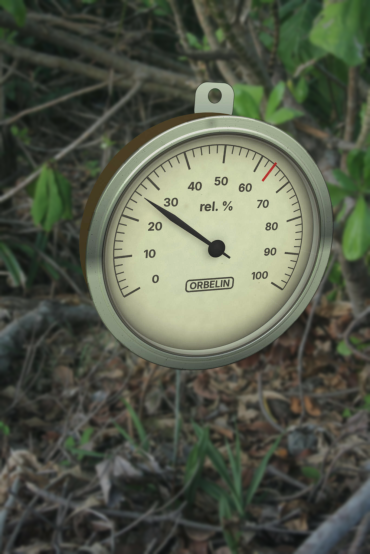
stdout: % 26
